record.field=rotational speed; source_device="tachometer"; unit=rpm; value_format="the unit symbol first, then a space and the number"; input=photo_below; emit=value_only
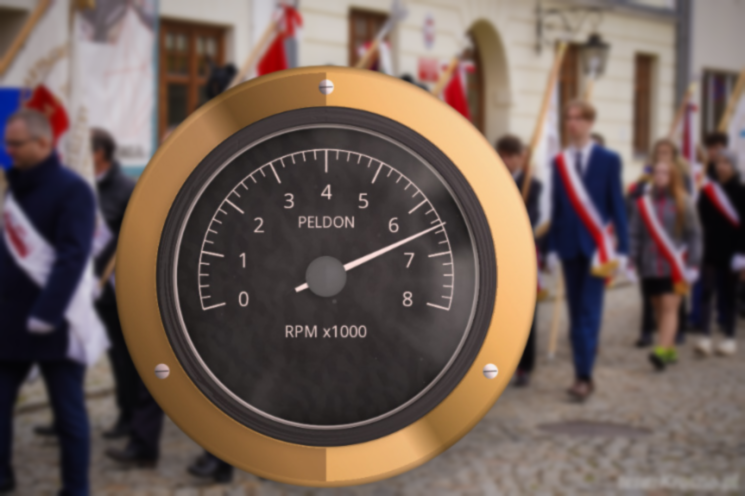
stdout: rpm 6500
